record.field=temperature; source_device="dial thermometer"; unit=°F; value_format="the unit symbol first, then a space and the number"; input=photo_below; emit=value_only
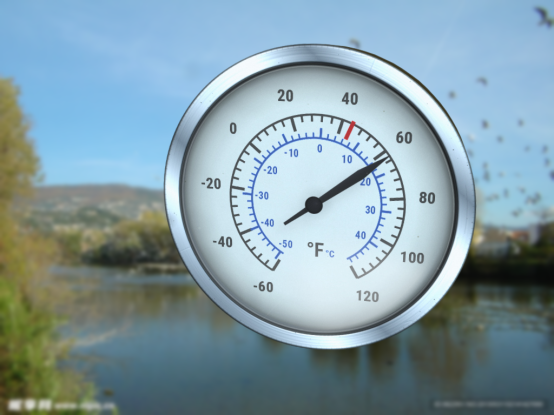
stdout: °F 62
